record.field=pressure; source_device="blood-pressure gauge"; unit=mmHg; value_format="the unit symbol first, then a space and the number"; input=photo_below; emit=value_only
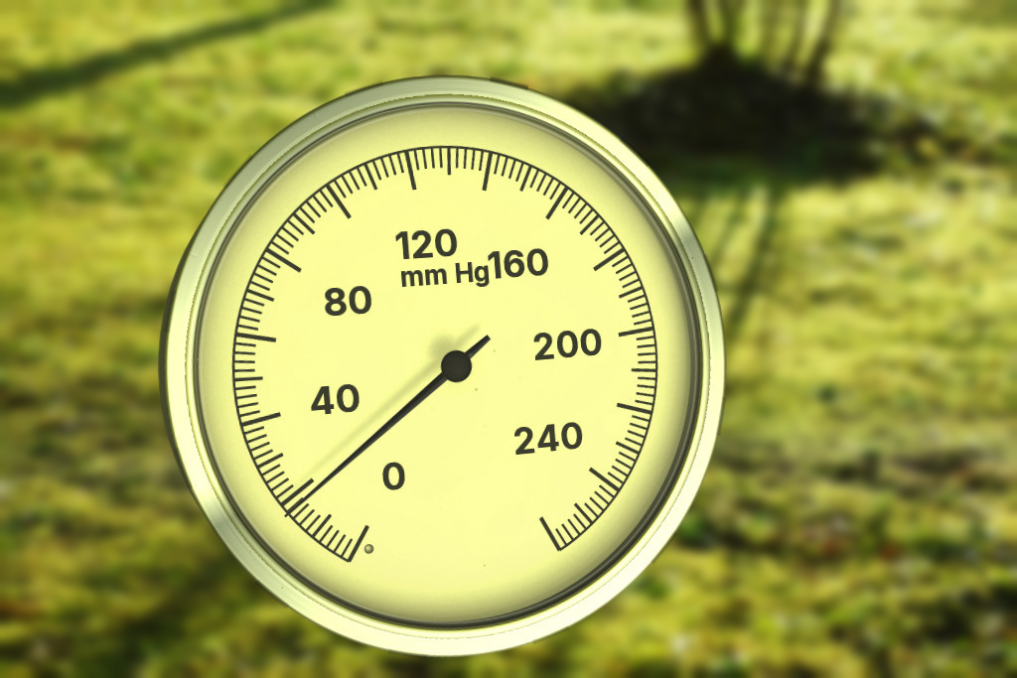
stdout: mmHg 18
